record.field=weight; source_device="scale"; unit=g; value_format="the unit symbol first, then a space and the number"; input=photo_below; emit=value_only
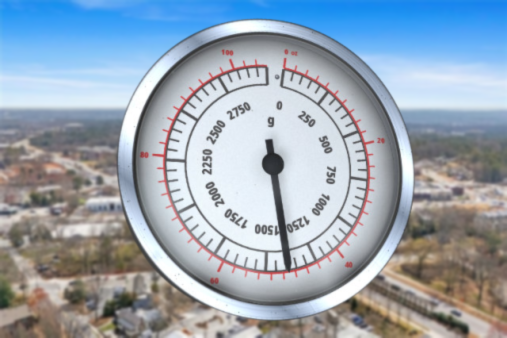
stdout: g 1400
